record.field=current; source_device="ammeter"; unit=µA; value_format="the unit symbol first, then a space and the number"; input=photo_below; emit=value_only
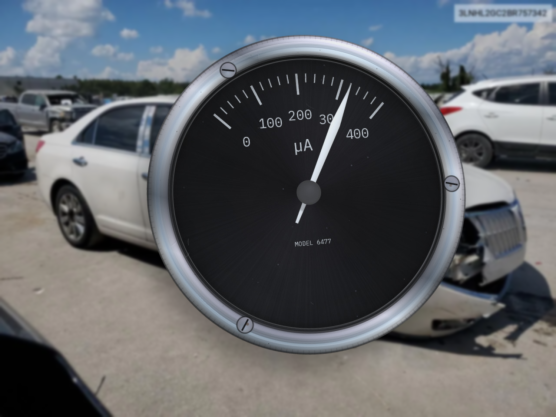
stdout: µA 320
